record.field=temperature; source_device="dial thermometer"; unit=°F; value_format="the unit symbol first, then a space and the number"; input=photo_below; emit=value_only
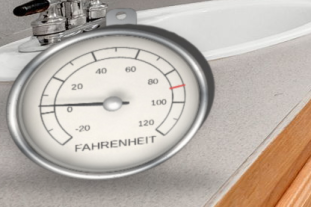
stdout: °F 5
